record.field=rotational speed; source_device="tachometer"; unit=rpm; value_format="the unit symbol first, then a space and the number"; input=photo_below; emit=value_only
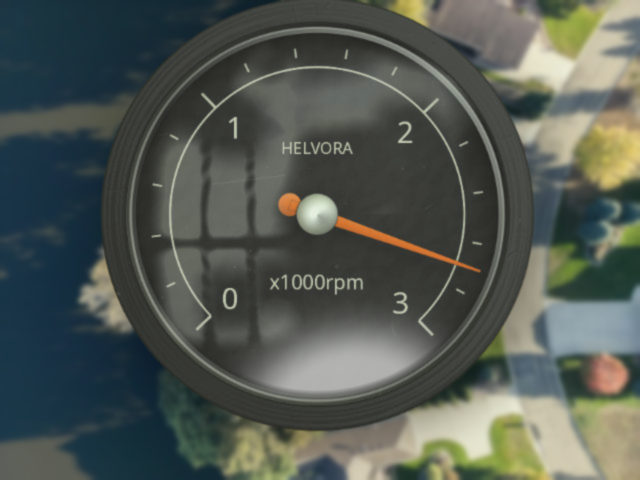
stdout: rpm 2700
